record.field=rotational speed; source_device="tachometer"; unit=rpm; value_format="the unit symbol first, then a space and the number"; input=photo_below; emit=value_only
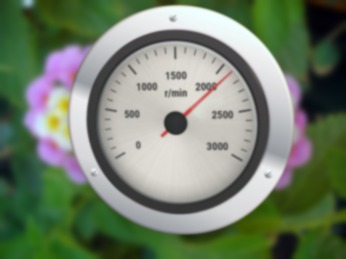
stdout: rpm 2100
